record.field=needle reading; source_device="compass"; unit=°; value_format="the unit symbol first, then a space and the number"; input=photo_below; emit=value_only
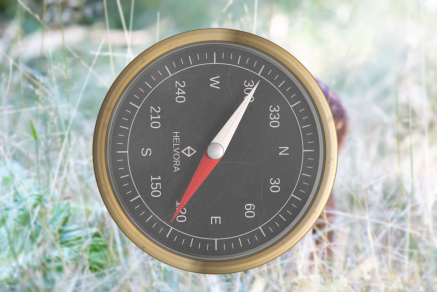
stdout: ° 122.5
